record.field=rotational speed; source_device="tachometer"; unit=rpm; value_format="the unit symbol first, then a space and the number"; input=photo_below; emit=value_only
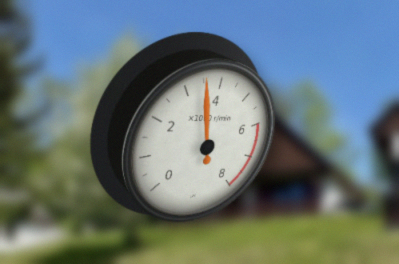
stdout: rpm 3500
